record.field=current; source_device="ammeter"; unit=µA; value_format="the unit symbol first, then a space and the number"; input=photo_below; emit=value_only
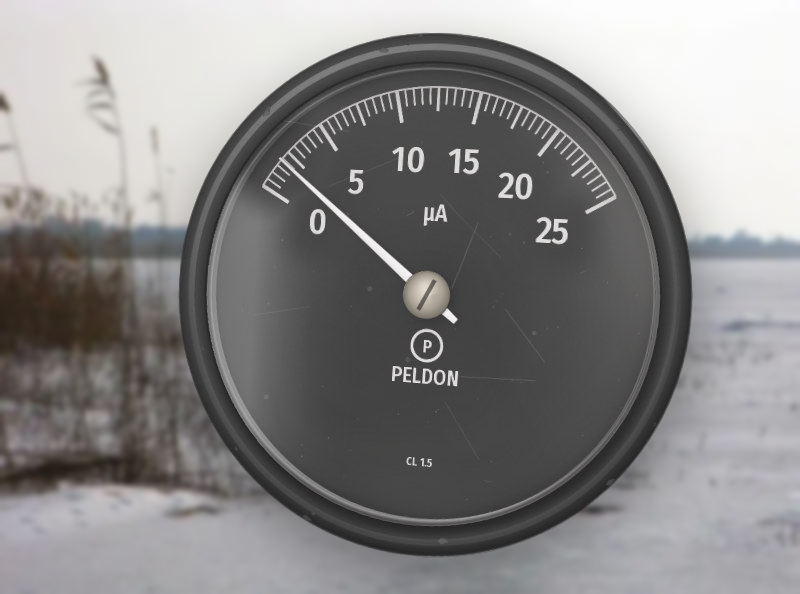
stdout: µA 2
